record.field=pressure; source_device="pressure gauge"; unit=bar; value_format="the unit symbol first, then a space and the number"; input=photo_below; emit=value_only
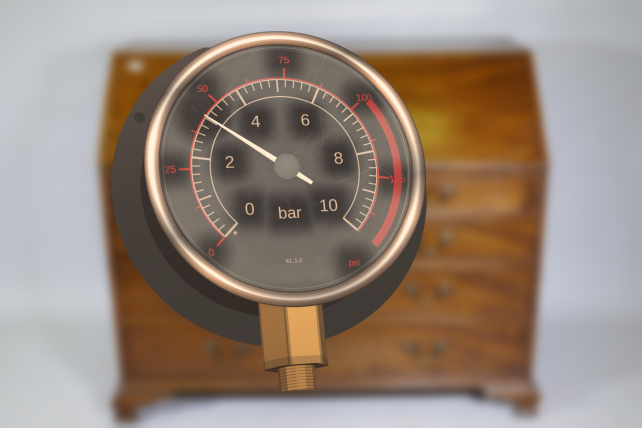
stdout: bar 3
